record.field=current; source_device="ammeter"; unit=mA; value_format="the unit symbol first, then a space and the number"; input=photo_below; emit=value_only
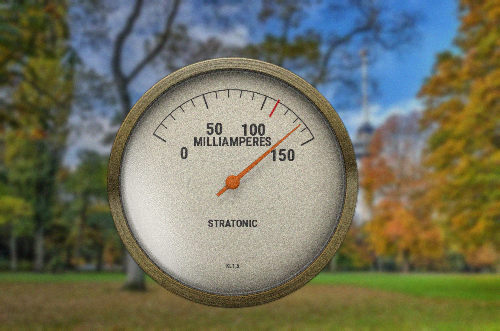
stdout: mA 135
